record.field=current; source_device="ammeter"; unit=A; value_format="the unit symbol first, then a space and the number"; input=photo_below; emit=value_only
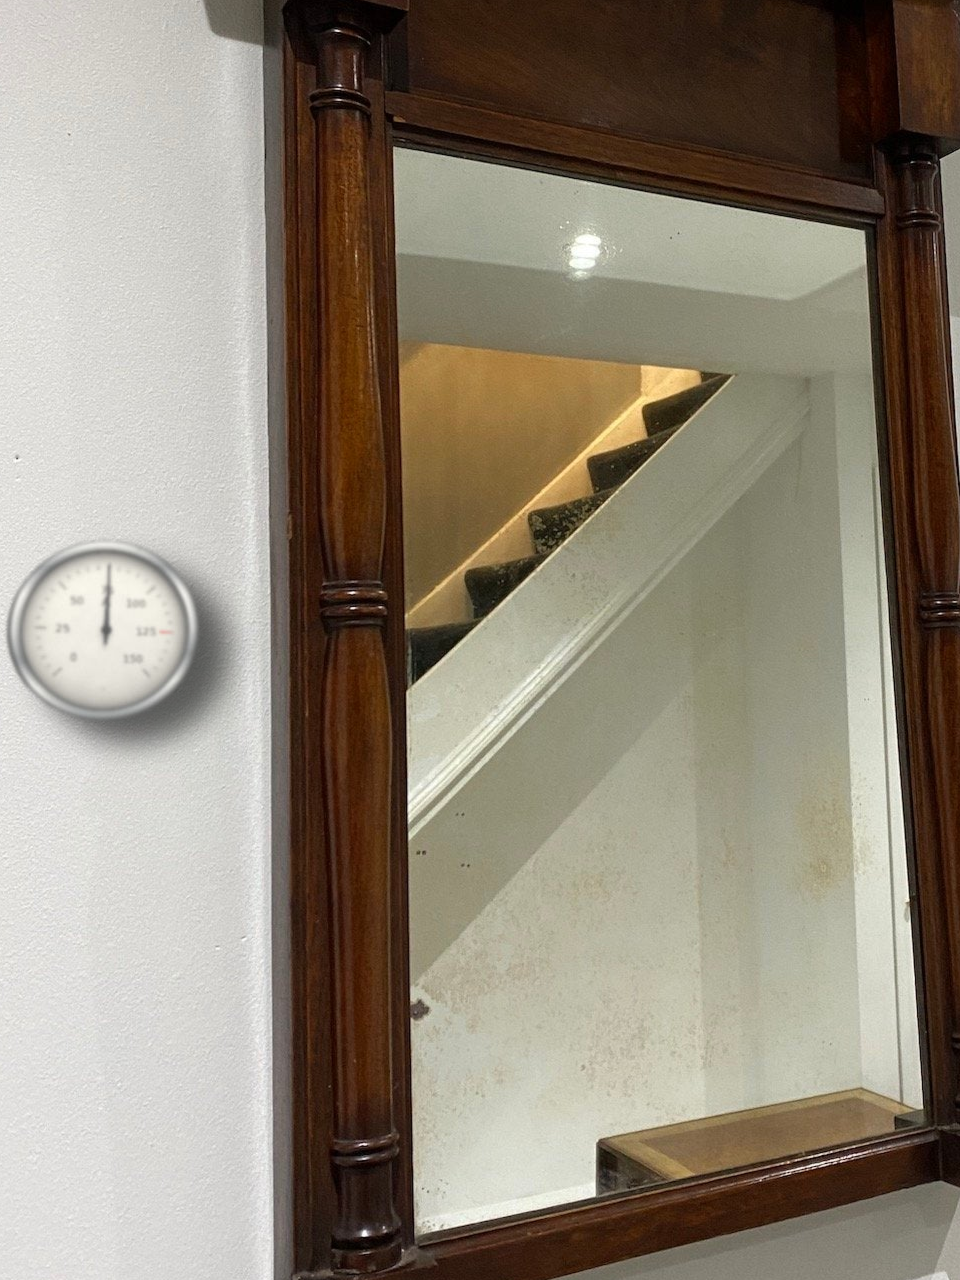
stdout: A 75
